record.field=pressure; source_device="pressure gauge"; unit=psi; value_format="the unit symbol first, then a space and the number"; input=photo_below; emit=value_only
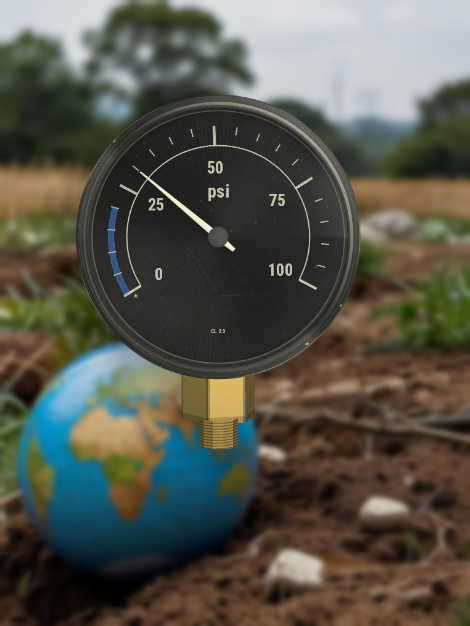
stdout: psi 30
